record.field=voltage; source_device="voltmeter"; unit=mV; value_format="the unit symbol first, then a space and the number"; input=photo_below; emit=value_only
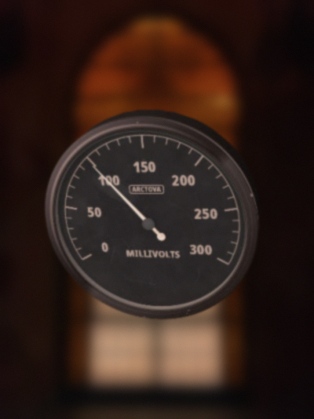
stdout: mV 100
